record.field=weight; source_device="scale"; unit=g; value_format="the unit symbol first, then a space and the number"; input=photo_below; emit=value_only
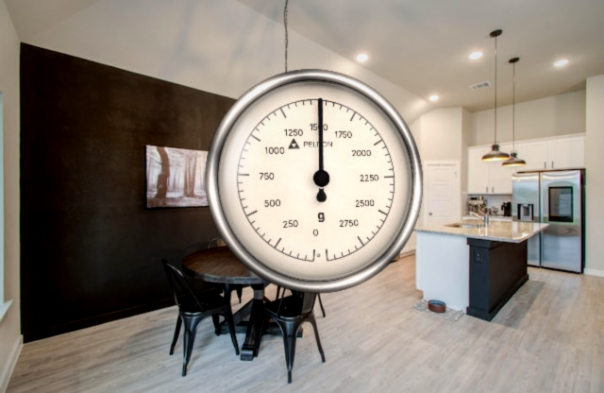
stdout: g 1500
